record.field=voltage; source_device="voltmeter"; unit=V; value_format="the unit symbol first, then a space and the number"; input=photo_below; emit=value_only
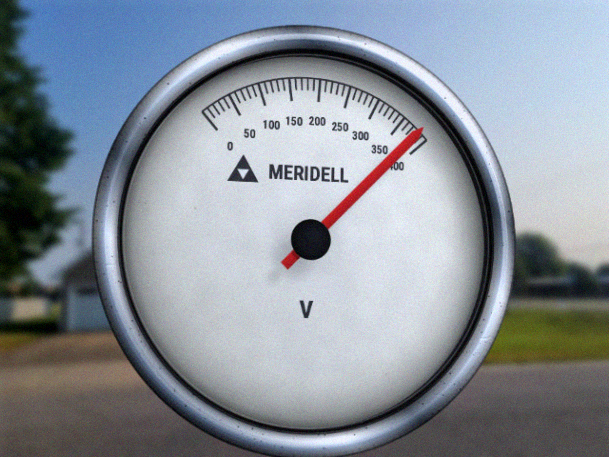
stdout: V 380
